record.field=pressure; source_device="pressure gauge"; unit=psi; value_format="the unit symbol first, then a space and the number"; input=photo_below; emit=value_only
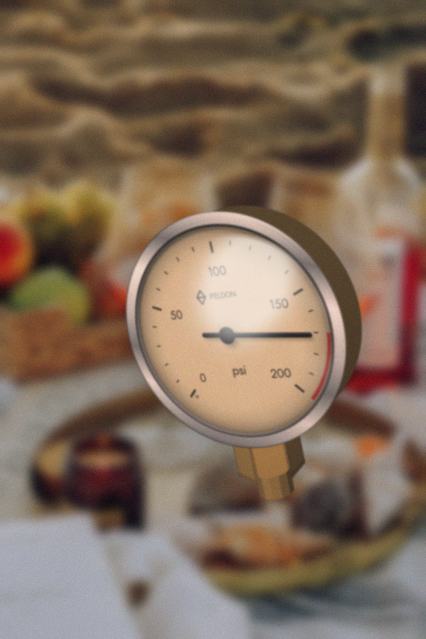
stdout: psi 170
